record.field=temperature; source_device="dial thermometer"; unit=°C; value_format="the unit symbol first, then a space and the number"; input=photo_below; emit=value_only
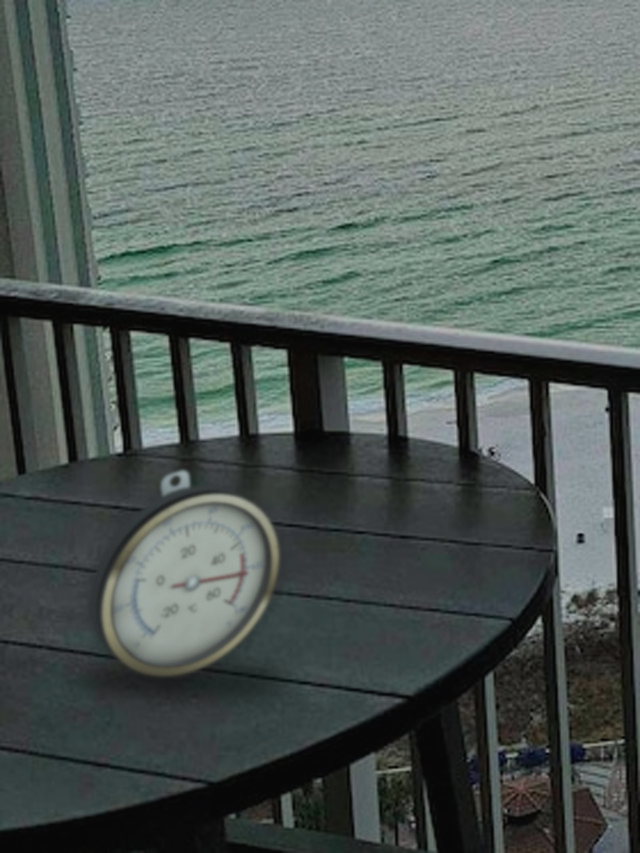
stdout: °C 50
